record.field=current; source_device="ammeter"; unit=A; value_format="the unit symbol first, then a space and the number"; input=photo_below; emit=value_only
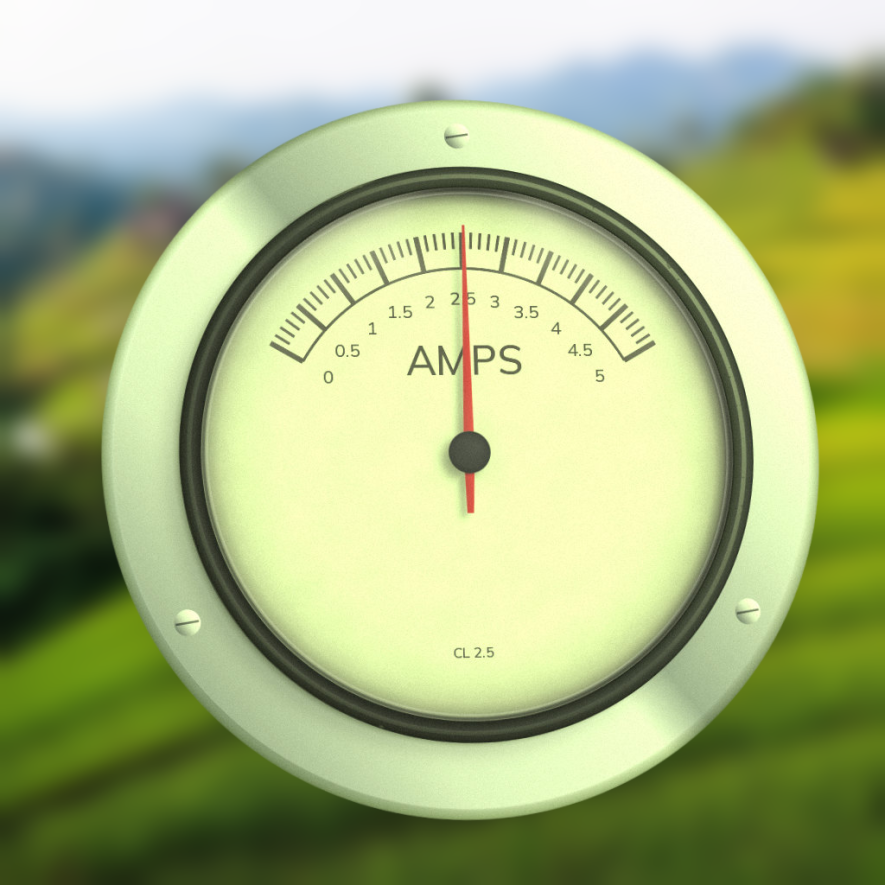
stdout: A 2.5
